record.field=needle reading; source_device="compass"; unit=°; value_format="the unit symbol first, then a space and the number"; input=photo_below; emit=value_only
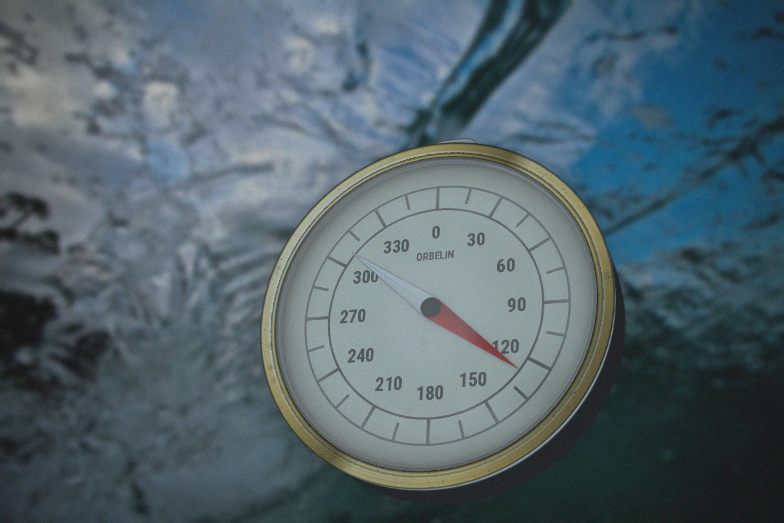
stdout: ° 127.5
